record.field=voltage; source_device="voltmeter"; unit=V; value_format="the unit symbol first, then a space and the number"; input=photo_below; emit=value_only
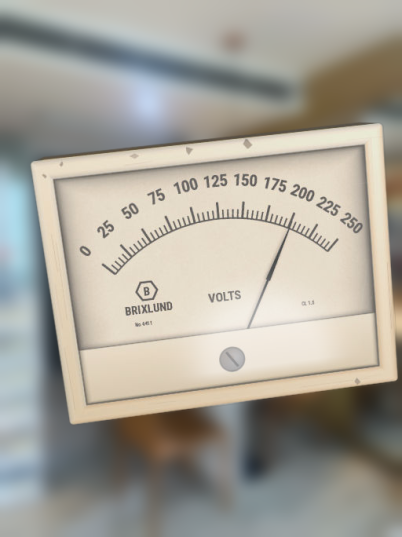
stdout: V 200
